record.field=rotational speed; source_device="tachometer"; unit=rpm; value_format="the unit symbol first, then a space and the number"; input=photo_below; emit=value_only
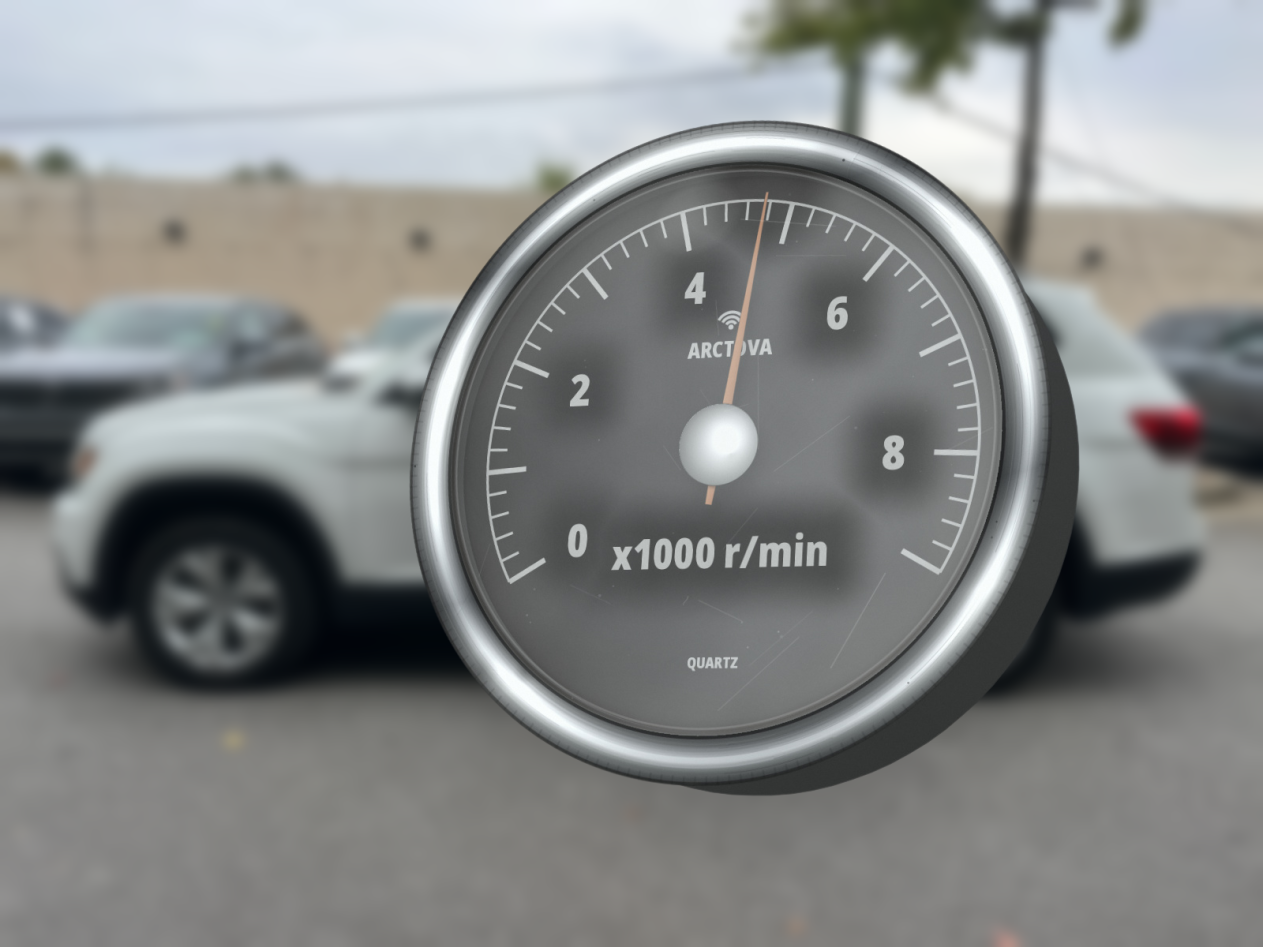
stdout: rpm 4800
